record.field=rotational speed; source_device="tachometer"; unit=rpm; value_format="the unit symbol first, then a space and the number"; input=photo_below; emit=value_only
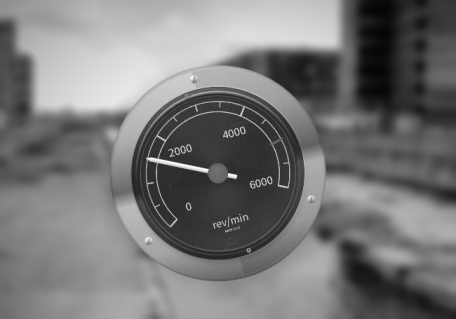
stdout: rpm 1500
